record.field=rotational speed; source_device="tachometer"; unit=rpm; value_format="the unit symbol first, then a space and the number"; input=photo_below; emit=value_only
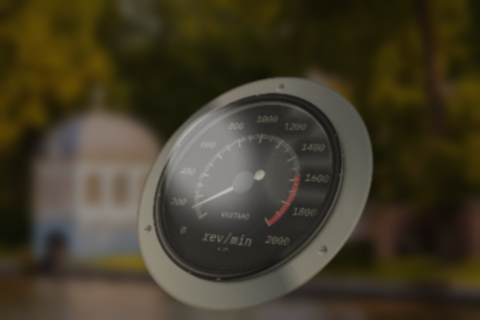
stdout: rpm 100
